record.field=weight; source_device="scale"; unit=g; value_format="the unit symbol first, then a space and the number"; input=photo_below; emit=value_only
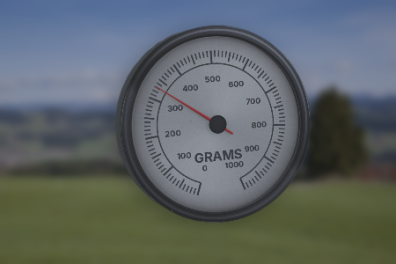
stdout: g 330
